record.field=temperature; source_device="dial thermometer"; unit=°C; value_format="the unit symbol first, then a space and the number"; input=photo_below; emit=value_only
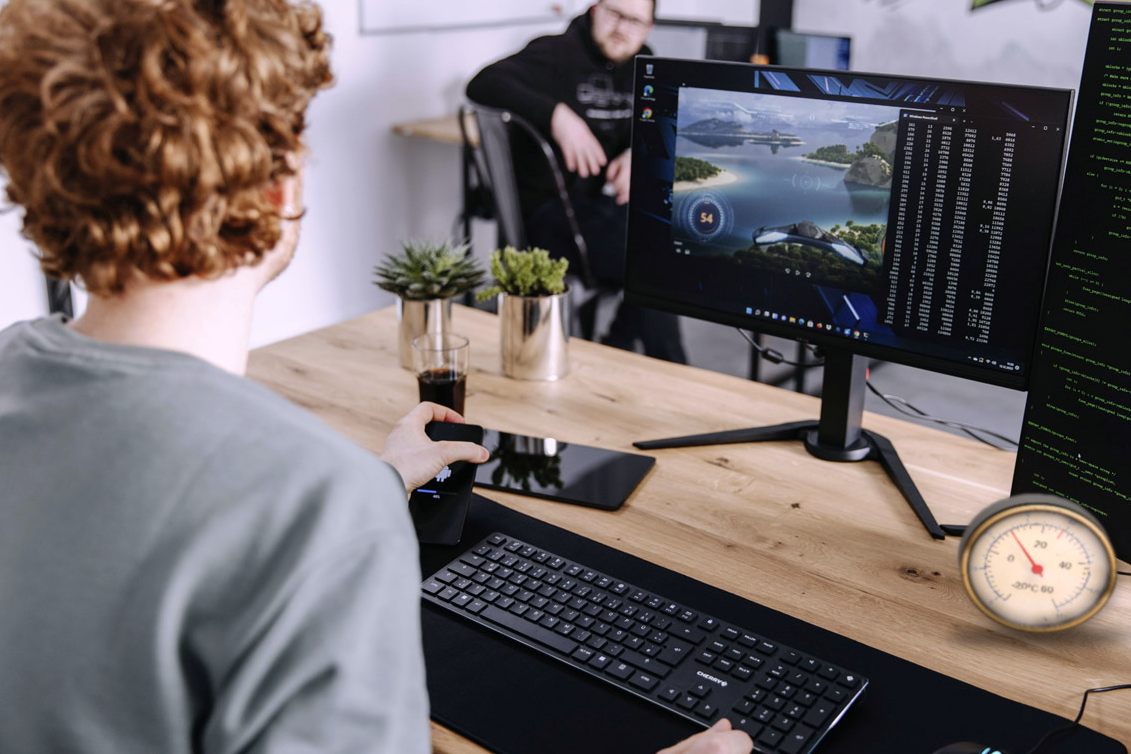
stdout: °C 10
